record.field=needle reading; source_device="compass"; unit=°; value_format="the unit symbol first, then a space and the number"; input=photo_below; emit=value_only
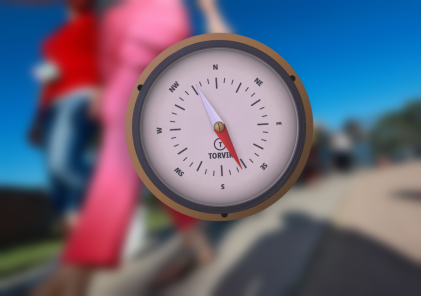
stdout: ° 155
